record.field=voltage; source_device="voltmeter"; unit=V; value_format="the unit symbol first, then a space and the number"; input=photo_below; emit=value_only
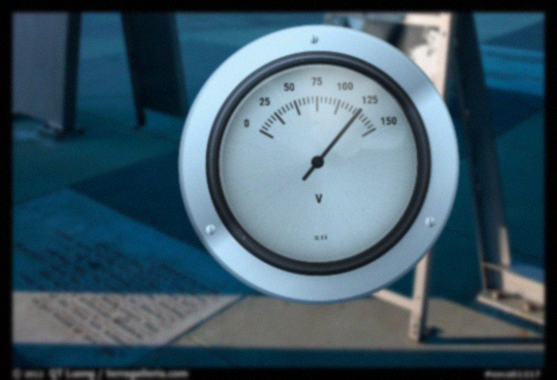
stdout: V 125
